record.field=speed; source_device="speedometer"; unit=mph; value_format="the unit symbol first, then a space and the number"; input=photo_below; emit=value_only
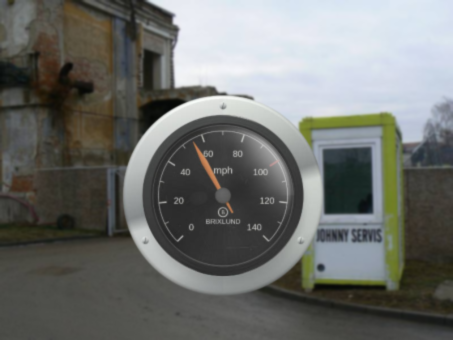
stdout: mph 55
